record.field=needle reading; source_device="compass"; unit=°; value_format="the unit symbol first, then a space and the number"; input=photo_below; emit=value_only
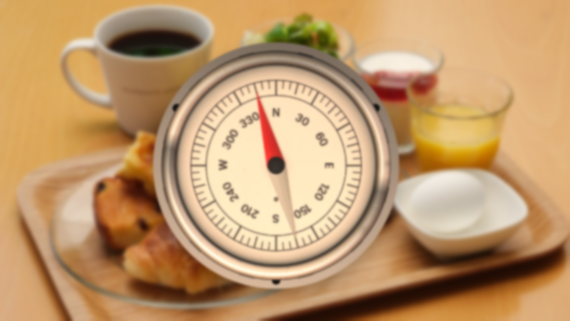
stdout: ° 345
